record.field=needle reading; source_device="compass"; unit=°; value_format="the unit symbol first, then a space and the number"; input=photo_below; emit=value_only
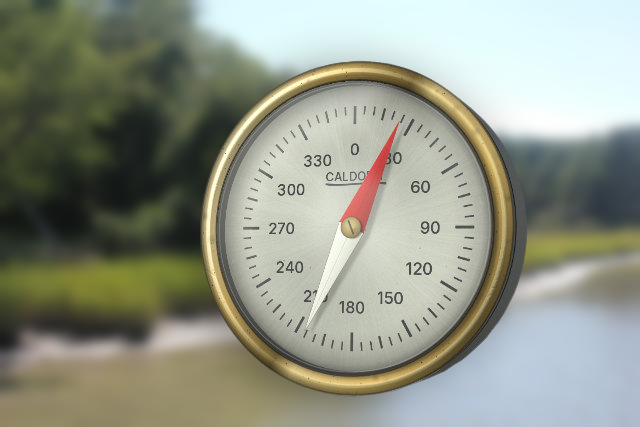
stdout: ° 25
